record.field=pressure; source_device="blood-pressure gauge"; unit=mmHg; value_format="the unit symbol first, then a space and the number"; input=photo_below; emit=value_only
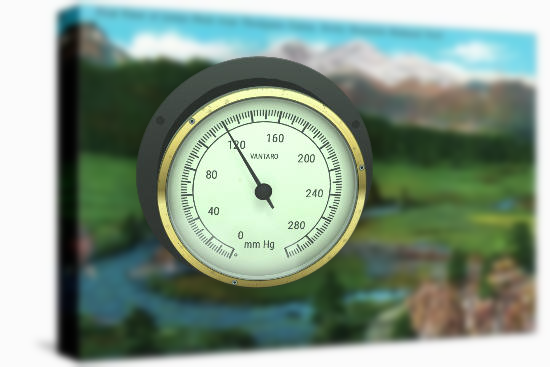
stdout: mmHg 120
